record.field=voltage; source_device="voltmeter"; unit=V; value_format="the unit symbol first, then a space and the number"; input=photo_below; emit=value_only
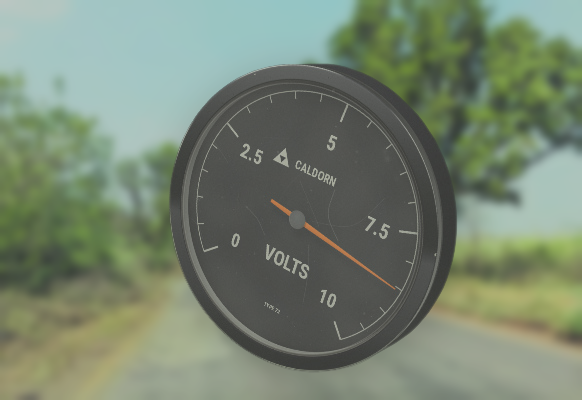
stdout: V 8.5
